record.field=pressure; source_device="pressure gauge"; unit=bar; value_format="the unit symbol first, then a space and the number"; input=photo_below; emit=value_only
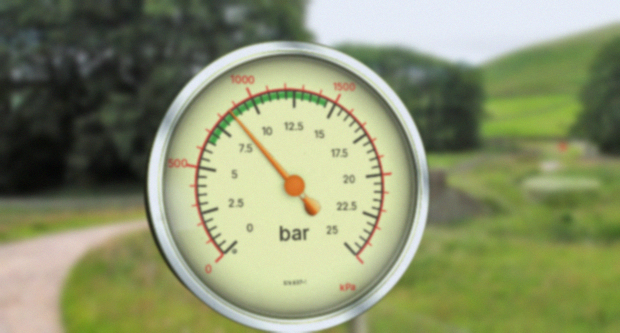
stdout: bar 8.5
